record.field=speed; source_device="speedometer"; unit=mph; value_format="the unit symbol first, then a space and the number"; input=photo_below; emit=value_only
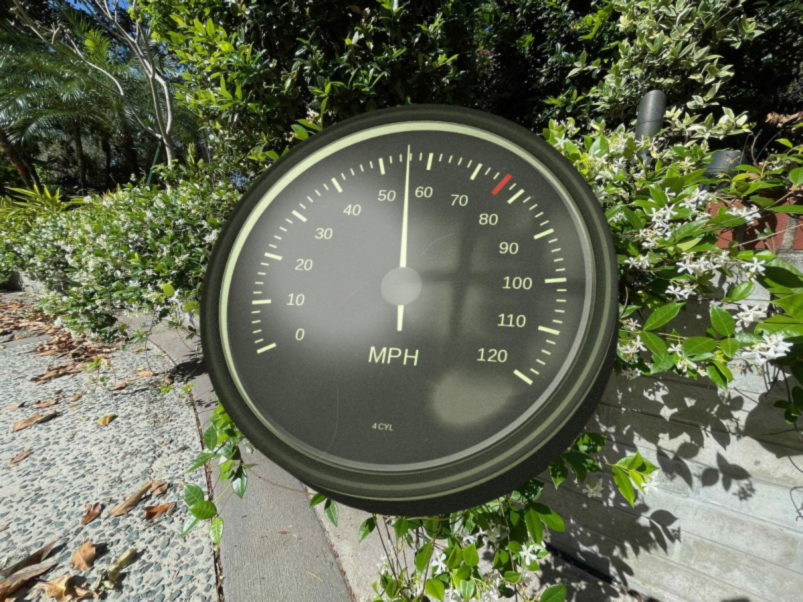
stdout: mph 56
